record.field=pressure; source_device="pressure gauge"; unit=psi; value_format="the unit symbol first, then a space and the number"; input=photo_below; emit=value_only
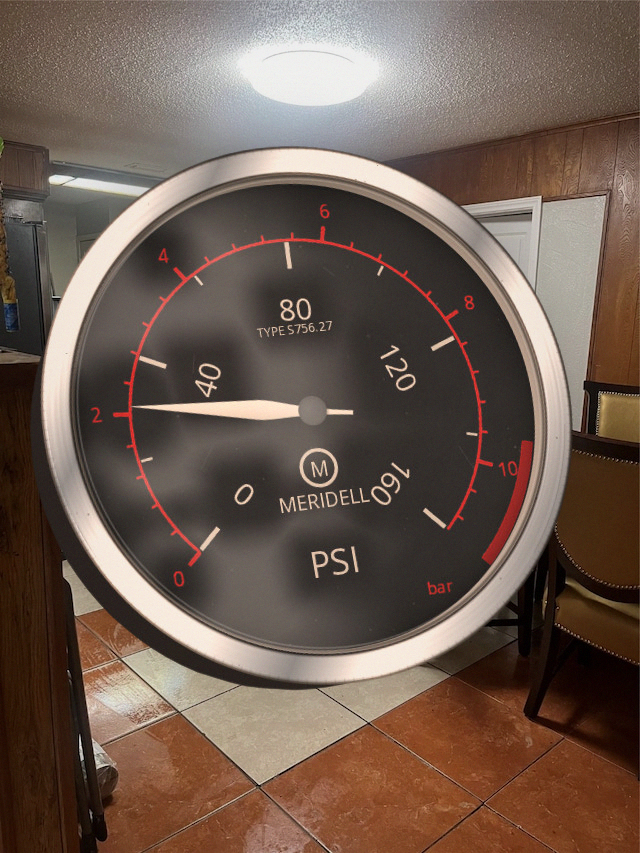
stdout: psi 30
